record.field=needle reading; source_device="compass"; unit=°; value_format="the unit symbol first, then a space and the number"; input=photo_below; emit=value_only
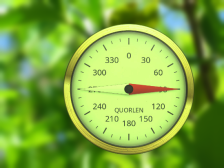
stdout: ° 90
